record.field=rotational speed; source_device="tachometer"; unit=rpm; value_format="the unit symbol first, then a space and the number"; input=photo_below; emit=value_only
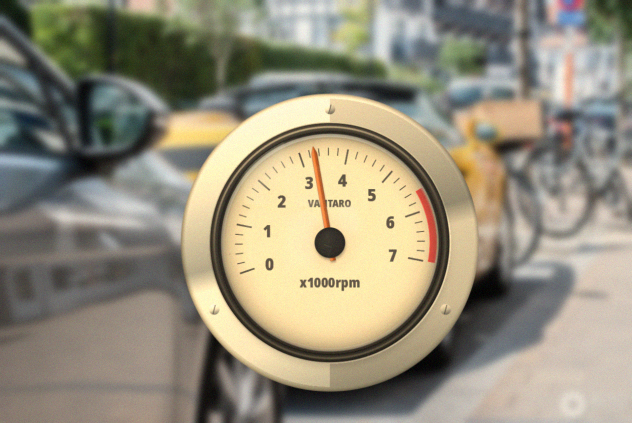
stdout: rpm 3300
